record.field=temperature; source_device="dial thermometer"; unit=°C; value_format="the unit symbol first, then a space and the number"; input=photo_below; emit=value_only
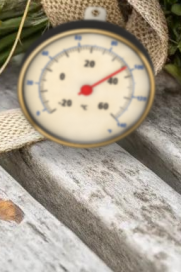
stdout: °C 35
